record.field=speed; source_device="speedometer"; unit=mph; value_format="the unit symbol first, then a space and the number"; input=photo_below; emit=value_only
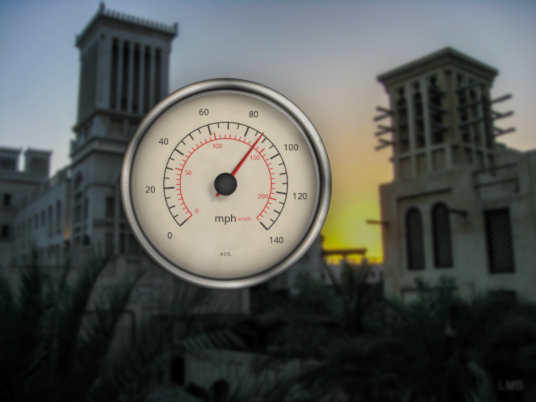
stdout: mph 87.5
